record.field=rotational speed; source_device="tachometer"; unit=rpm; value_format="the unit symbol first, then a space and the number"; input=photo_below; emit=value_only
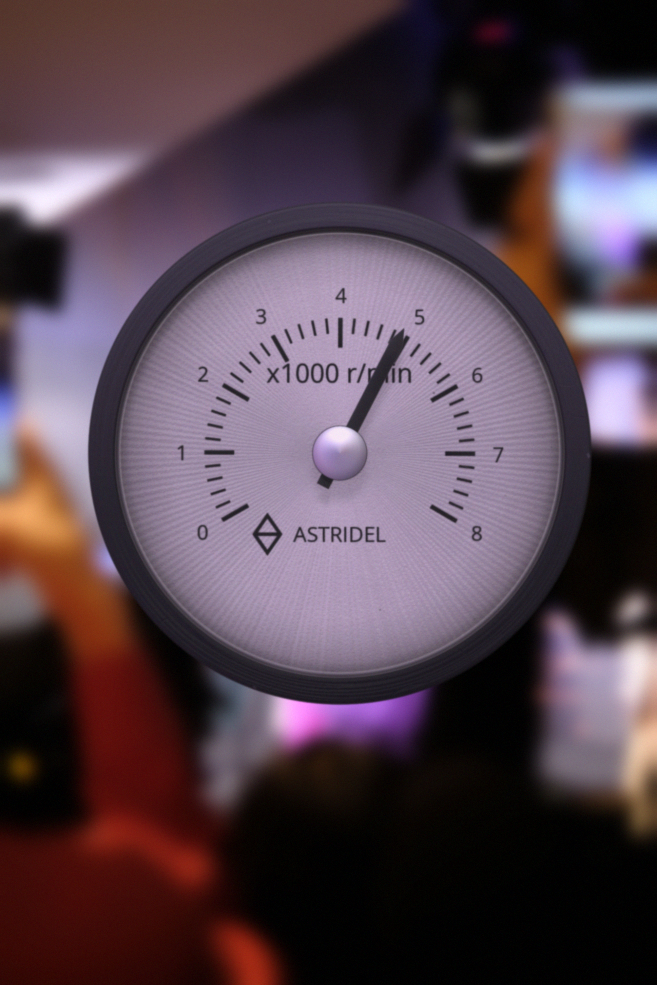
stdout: rpm 4900
